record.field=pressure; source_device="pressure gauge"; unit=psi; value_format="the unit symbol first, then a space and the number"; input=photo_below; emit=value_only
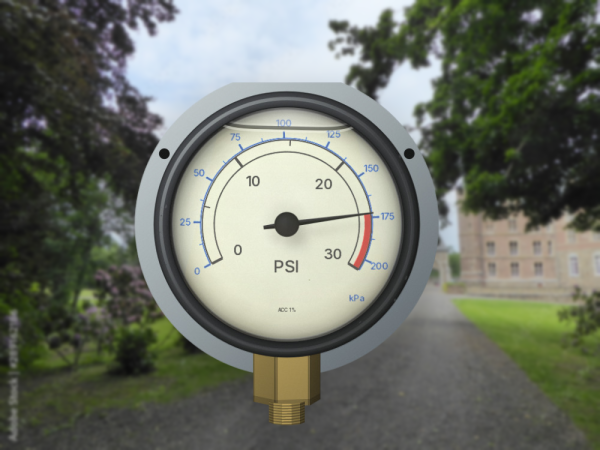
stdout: psi 25
